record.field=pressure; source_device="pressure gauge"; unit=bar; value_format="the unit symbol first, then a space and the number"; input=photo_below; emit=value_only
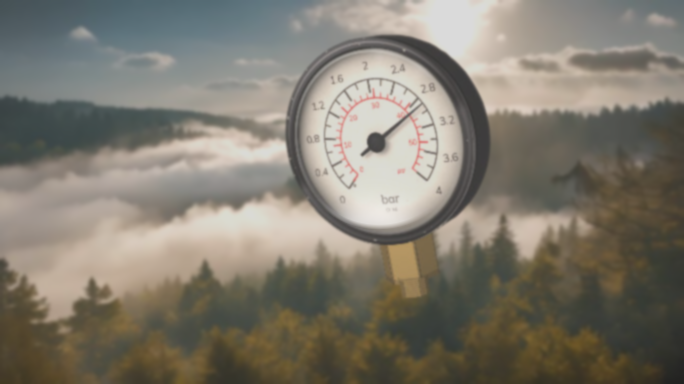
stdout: bar 2.9
